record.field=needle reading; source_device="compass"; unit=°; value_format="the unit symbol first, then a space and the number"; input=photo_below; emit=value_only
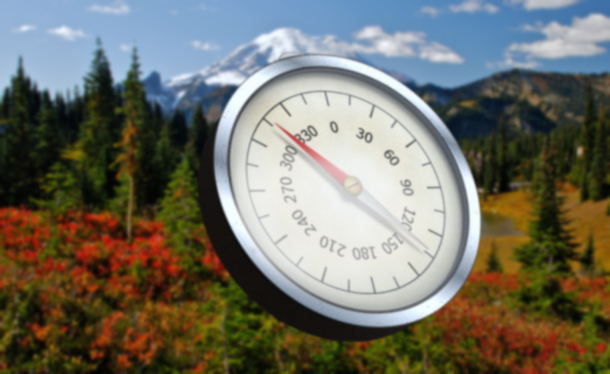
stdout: ° 315
